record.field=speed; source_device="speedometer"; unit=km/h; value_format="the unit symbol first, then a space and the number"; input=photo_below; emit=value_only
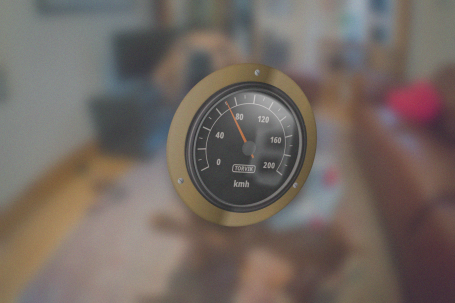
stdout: km/h 70
